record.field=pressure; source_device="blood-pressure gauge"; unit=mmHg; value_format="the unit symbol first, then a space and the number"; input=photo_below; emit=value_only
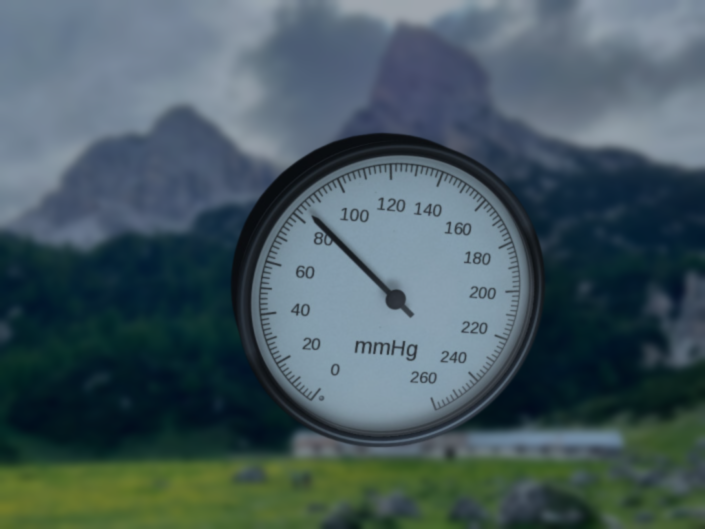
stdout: mmHg 84
